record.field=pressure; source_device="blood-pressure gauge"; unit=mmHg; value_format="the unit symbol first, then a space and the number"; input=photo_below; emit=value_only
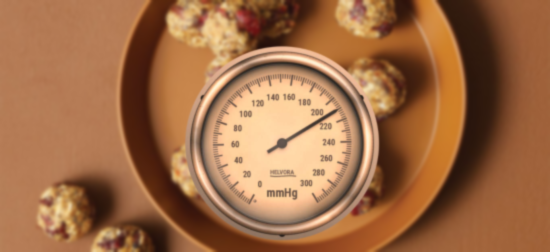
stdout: mmHg 210
